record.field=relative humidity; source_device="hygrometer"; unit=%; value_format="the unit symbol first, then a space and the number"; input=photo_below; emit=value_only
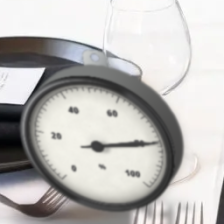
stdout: % 80
